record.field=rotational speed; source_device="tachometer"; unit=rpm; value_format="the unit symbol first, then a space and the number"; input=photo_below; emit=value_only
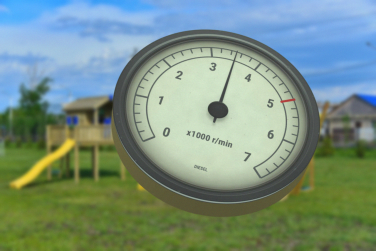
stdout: rpm 3500
